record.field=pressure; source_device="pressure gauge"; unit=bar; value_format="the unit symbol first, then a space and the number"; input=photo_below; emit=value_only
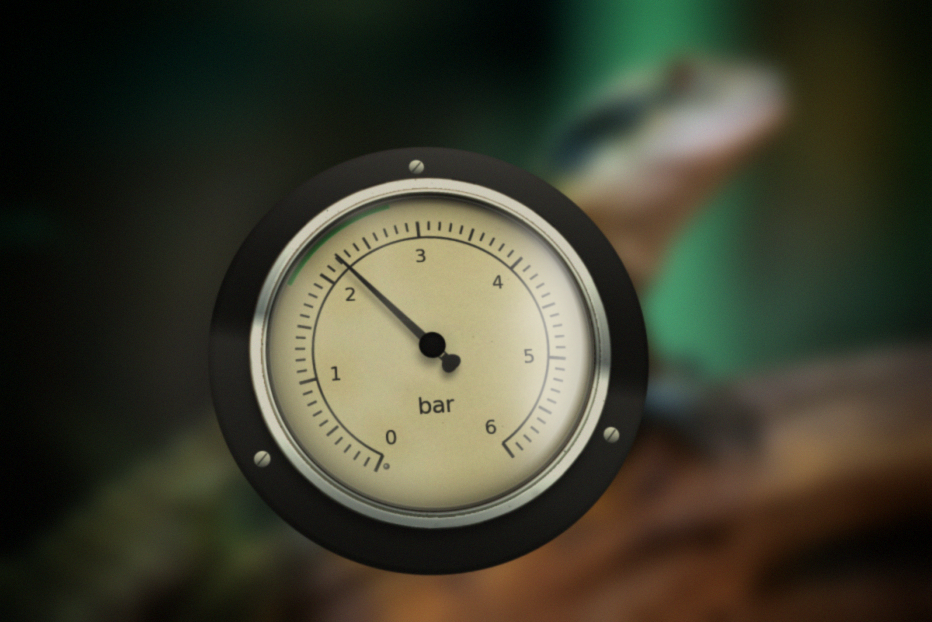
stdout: bar 2.2
